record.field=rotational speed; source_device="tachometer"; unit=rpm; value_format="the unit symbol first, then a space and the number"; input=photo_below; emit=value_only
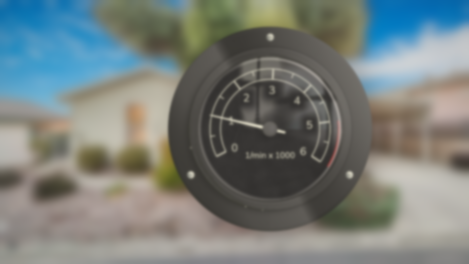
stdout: rpm 1000
